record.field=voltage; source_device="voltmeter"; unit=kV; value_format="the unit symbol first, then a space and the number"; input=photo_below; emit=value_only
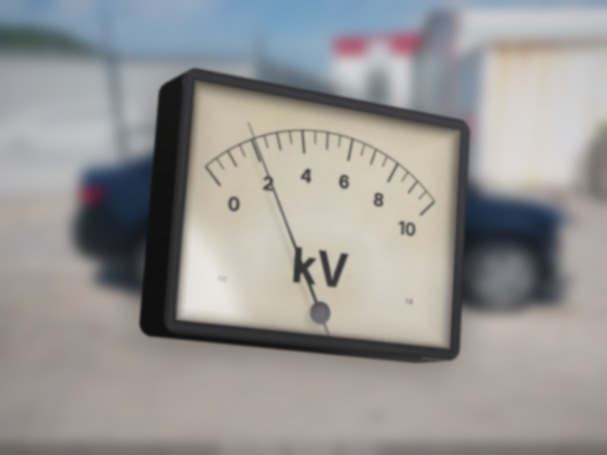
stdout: kV 2
